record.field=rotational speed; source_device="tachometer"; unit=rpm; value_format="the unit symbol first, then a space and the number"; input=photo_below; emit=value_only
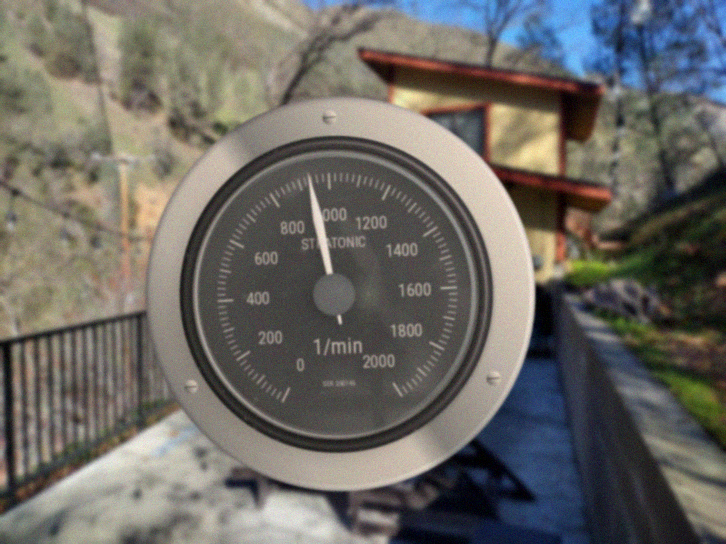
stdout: rpm 940
